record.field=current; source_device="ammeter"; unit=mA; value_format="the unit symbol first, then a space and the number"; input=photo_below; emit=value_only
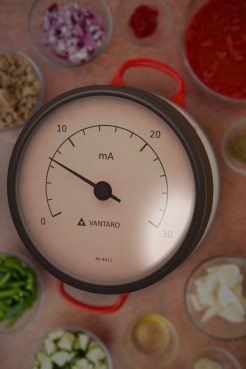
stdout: mA 7
